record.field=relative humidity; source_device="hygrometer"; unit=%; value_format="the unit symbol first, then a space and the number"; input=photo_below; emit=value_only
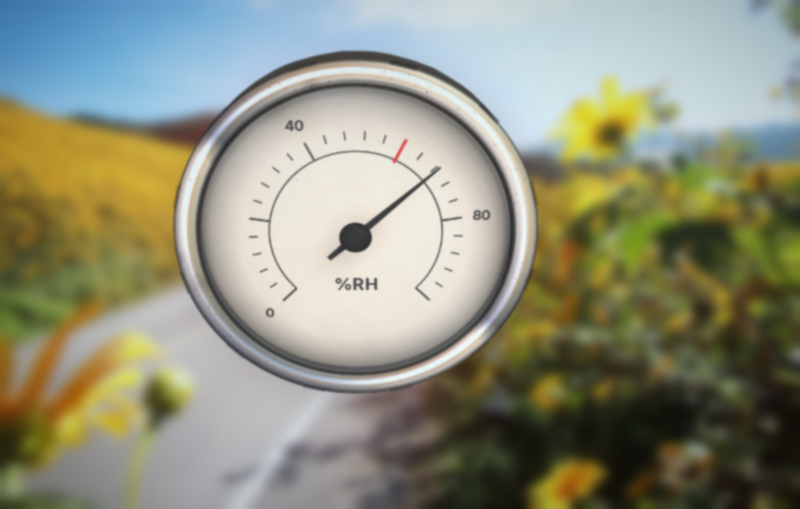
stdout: % 68
